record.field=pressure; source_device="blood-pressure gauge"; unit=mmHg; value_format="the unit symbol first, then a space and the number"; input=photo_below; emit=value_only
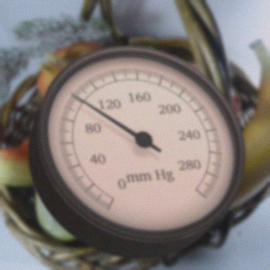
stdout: mmHg 100
